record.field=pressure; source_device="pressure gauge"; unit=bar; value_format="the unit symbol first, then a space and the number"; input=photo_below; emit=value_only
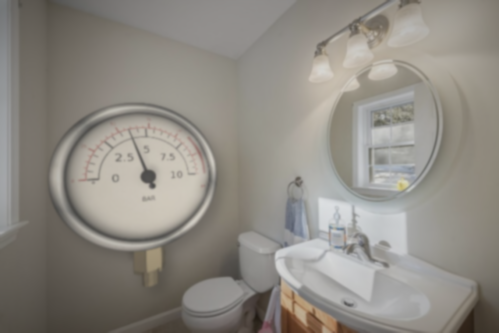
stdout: bar 4
